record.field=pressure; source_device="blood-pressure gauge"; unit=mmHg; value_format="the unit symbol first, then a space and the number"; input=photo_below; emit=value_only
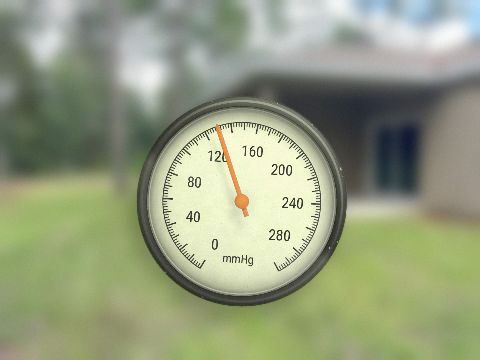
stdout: mmHg 130
